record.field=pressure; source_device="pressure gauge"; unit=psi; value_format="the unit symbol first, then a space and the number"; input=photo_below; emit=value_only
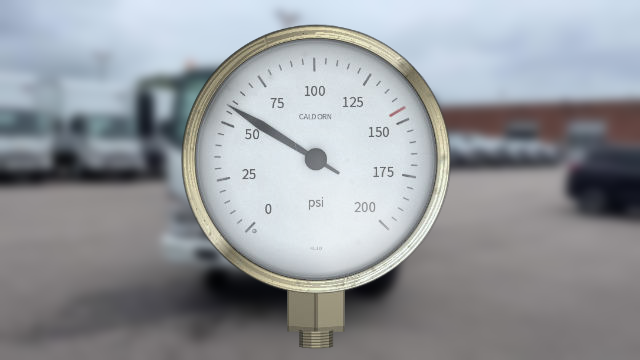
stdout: psi 57.5
